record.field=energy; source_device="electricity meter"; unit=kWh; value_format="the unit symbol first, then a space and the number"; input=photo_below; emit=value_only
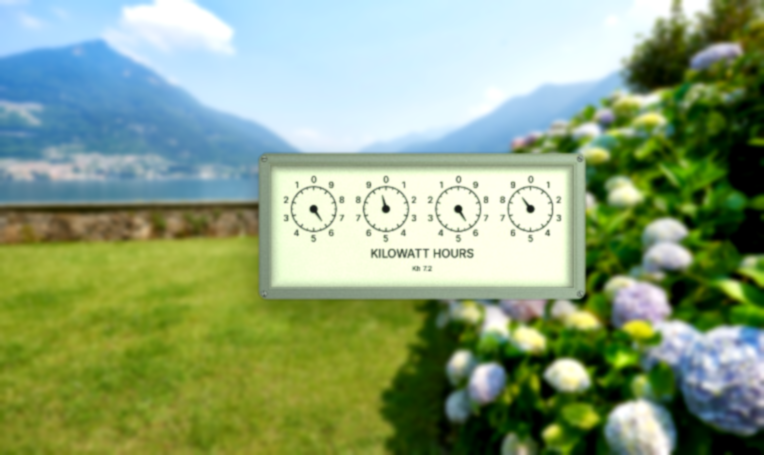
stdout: kWh 5959
